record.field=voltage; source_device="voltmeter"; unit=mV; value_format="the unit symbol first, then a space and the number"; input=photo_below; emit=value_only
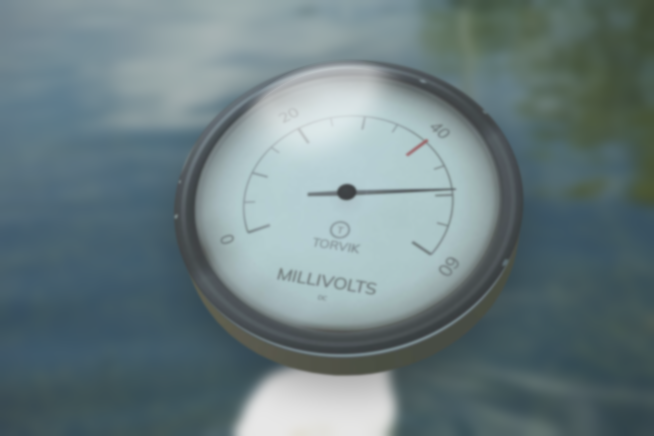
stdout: mV 50
